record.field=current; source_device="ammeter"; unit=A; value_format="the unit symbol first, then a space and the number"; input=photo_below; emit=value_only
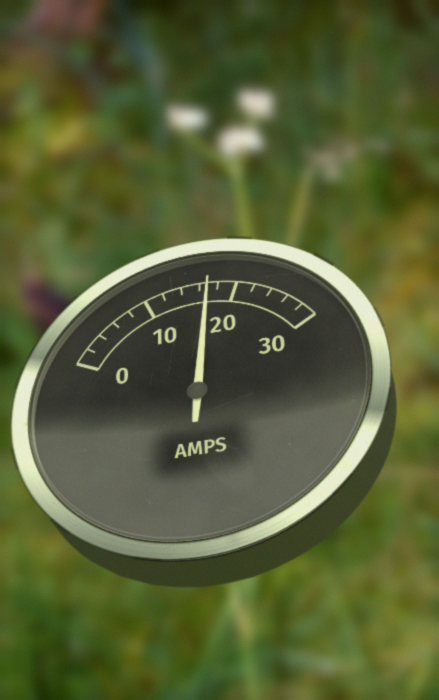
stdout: A 17
